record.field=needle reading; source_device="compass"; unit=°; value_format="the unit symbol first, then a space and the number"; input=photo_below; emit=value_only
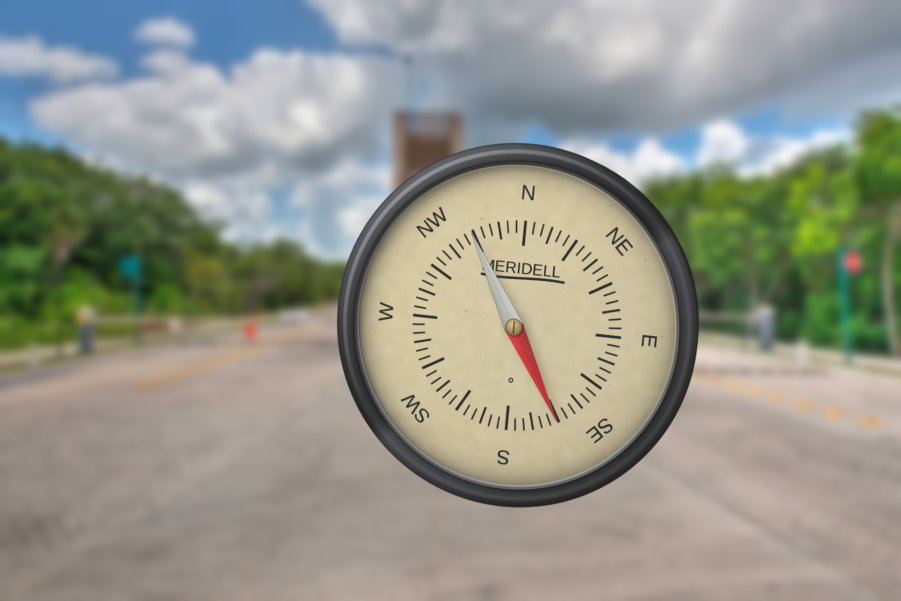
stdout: ° 150
